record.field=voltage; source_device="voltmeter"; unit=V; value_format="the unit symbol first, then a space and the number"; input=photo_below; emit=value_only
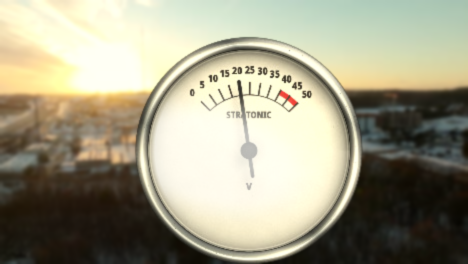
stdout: V 20
